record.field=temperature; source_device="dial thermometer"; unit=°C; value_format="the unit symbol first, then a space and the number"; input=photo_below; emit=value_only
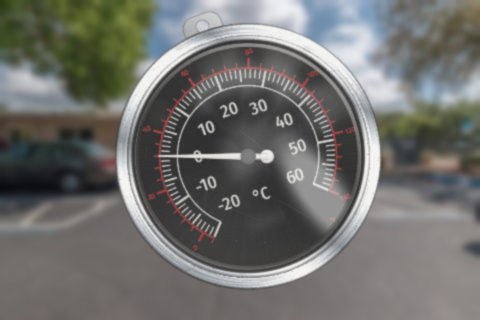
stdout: °C 0
